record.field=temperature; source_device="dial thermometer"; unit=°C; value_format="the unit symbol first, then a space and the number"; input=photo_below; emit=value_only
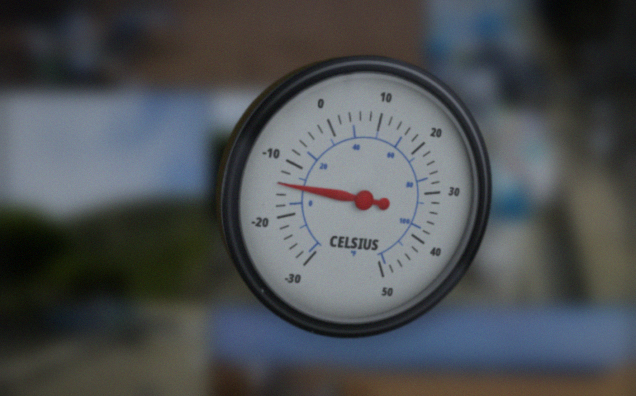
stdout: °C -14
